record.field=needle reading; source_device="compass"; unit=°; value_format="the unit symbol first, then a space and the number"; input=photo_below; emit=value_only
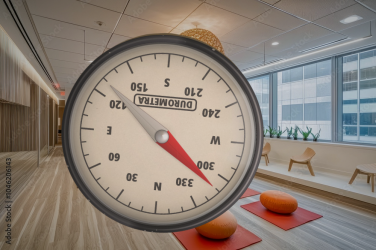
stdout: ° 310
